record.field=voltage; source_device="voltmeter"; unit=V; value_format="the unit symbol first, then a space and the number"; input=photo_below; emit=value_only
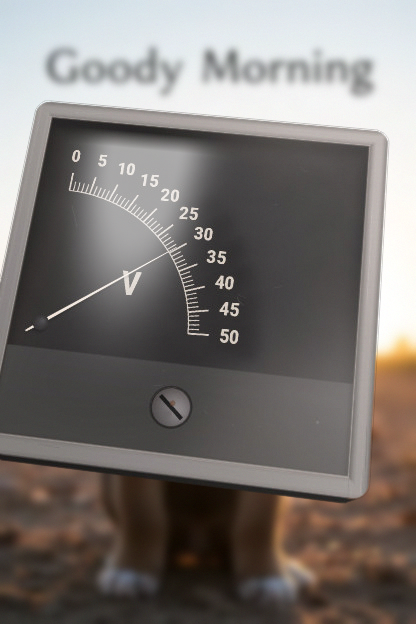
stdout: V 30
